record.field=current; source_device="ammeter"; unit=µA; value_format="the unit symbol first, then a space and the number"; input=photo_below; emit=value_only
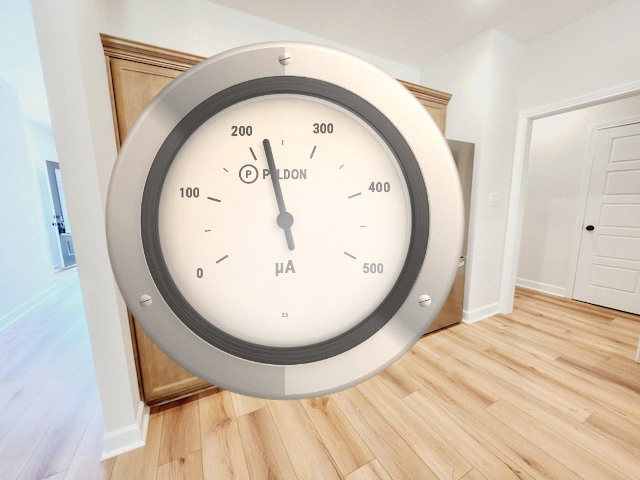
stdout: µA 225
